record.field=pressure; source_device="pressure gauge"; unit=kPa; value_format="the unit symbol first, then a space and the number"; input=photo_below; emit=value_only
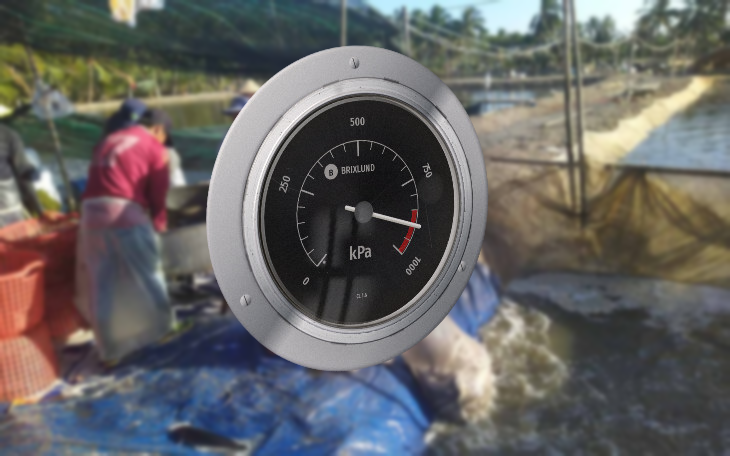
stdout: kPa 900
